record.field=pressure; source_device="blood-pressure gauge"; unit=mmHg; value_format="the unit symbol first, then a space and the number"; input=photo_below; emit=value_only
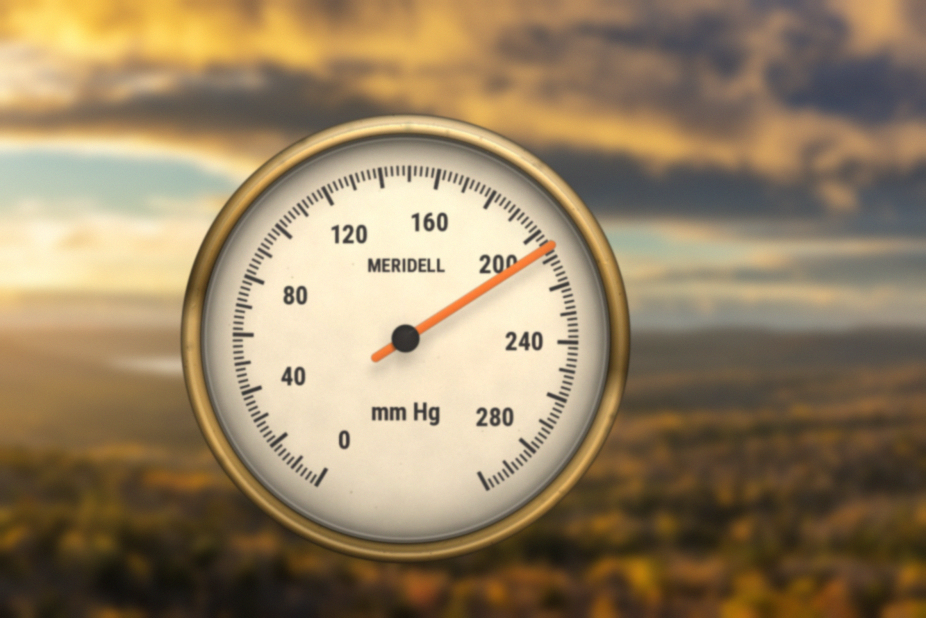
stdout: mmHg 206
